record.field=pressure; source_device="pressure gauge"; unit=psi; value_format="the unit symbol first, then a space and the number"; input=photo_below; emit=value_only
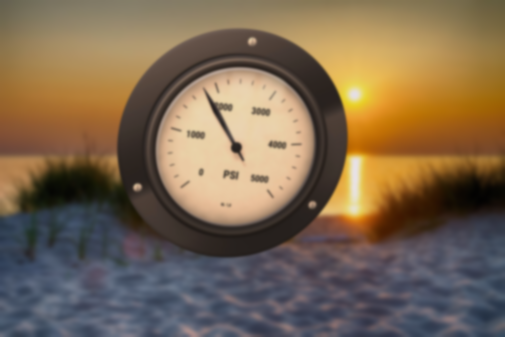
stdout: psi 1800
